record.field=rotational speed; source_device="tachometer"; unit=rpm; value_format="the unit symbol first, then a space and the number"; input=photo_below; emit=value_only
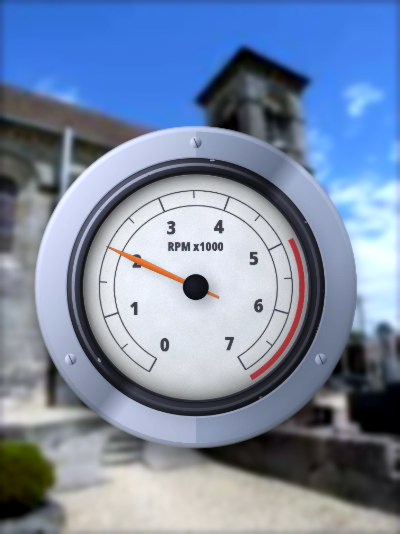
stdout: rpm 2000
